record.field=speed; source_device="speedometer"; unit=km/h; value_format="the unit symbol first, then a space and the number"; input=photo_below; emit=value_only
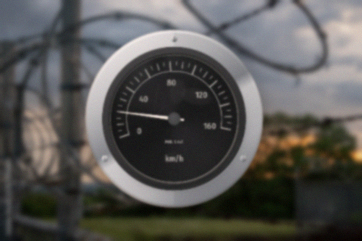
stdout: km/h 20
